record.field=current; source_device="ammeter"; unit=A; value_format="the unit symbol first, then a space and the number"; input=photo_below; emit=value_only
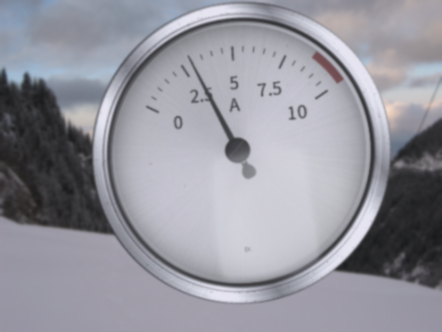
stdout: A 3
